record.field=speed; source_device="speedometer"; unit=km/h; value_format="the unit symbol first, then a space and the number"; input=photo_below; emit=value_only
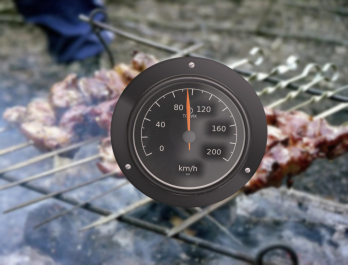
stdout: km/h 95
